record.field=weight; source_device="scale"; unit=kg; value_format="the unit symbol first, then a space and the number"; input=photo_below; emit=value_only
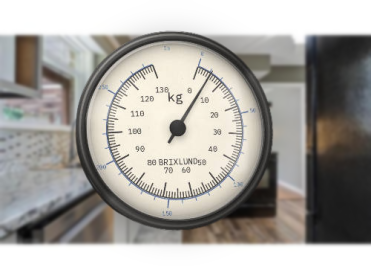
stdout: kg 5
